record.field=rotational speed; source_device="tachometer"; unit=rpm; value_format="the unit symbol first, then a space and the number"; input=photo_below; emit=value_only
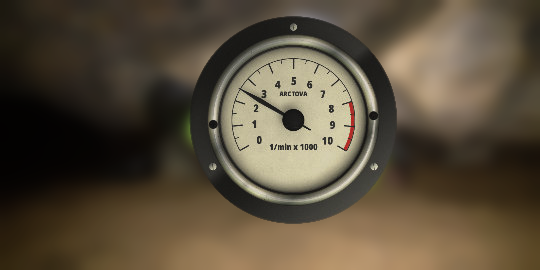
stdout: rpm 2500
